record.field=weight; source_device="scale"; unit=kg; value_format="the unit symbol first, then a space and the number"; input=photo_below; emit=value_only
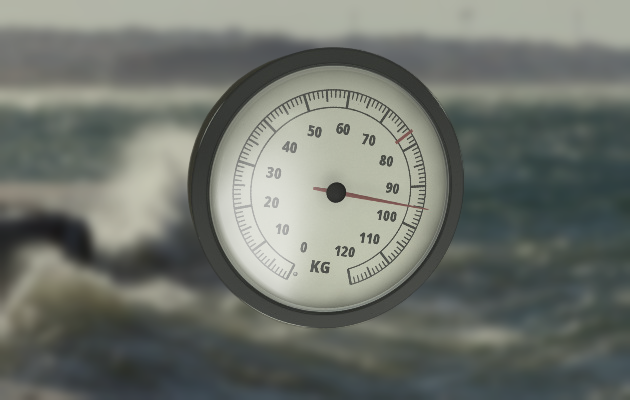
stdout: kg 95
